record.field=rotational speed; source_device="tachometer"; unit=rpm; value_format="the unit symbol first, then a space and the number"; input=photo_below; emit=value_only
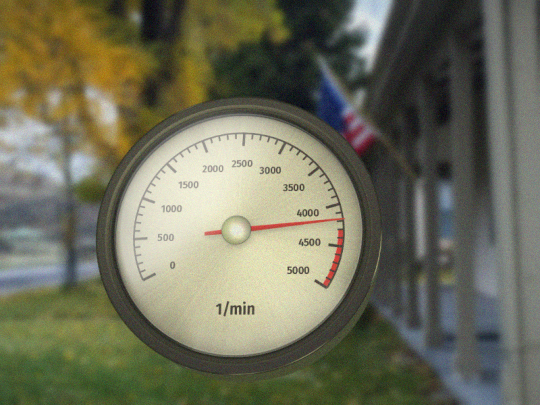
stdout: rpm 4200
